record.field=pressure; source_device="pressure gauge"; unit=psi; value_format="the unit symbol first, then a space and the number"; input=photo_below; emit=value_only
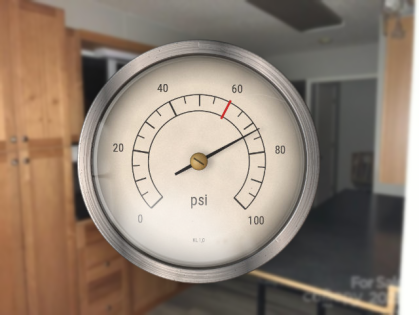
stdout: psi 72.5
